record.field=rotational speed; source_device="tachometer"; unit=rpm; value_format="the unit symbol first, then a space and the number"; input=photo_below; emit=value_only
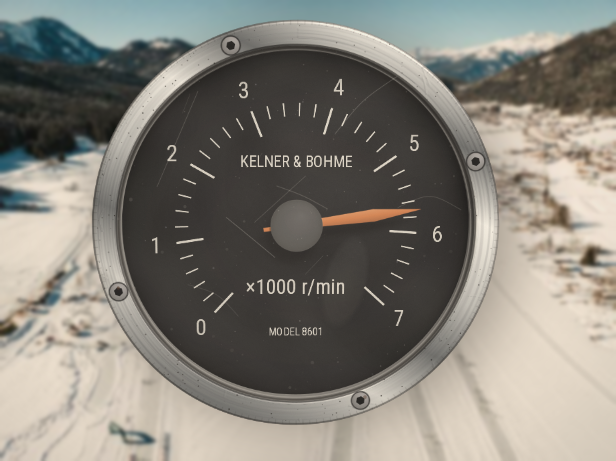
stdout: rpm 5700
